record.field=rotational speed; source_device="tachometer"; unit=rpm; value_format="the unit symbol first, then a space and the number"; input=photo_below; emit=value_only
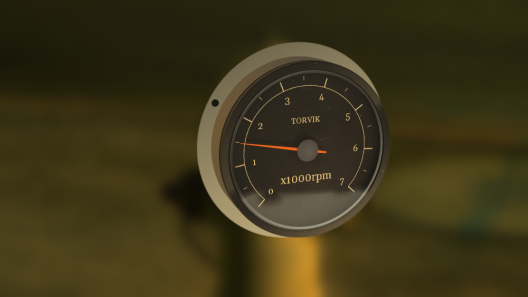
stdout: rpm 1500
